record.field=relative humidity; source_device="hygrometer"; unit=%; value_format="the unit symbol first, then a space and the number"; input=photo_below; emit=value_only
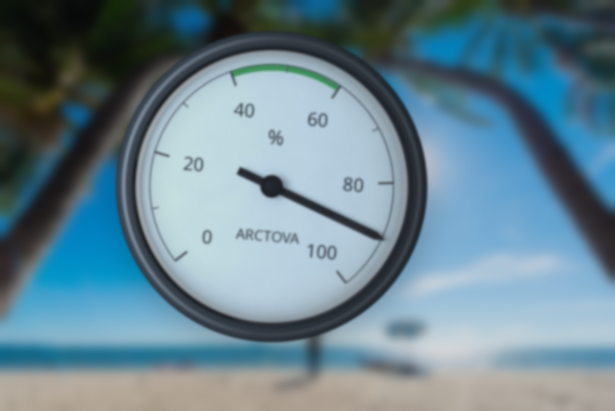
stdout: % 90
